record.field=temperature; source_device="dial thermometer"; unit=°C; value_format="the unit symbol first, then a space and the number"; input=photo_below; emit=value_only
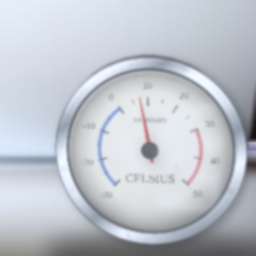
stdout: °C 7.5
